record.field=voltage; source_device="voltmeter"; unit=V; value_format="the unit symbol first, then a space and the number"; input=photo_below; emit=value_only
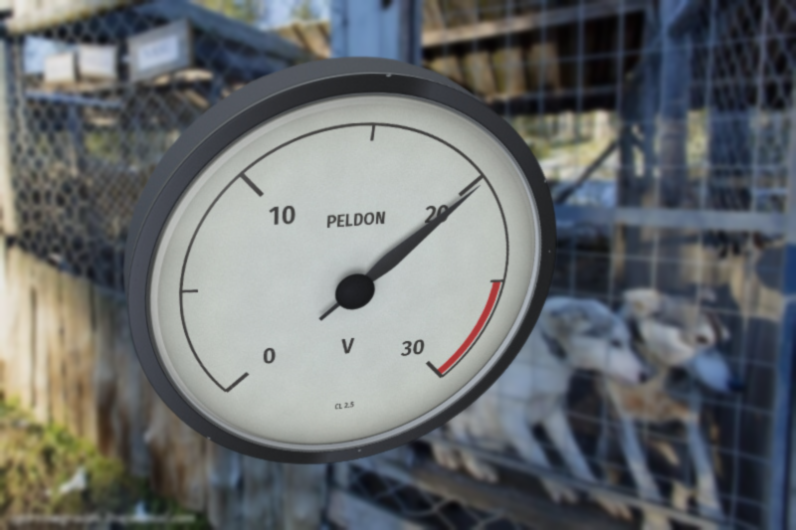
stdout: V 20
